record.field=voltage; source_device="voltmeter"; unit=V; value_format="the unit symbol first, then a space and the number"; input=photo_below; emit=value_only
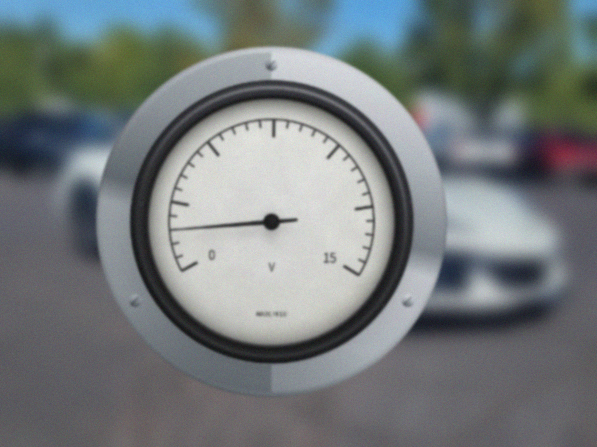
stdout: V 1.5
